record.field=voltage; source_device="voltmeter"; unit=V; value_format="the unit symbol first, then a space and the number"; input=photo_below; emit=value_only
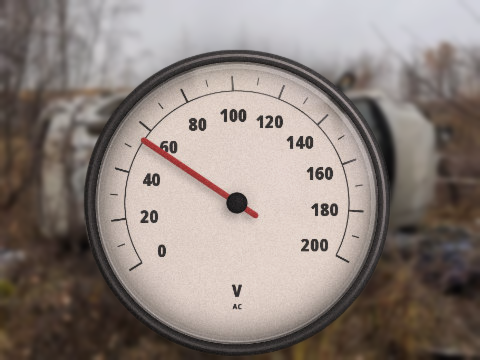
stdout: V 55
